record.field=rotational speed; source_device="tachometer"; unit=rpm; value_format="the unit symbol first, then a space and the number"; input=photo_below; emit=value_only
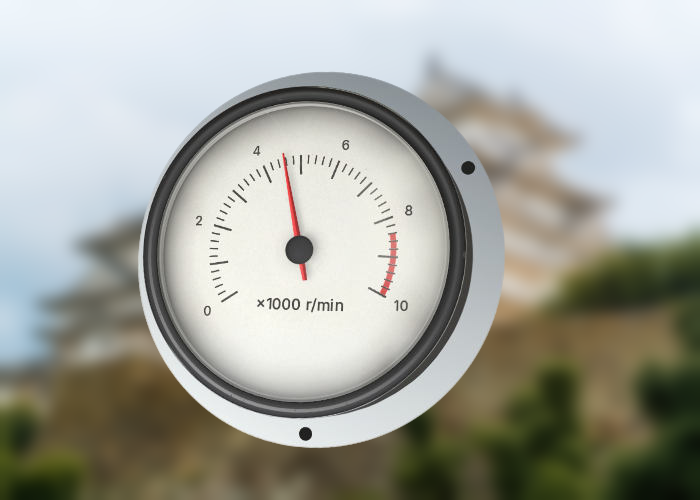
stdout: rpm 4600
